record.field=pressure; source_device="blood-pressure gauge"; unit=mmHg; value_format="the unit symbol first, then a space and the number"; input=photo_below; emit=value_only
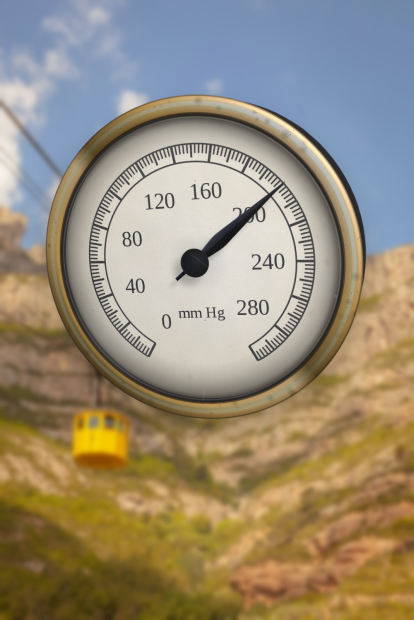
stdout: mmHg 200
